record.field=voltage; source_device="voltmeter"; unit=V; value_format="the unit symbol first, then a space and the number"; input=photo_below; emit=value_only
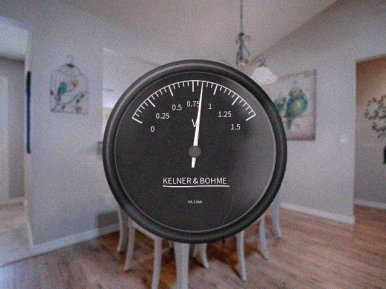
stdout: V 0.85
